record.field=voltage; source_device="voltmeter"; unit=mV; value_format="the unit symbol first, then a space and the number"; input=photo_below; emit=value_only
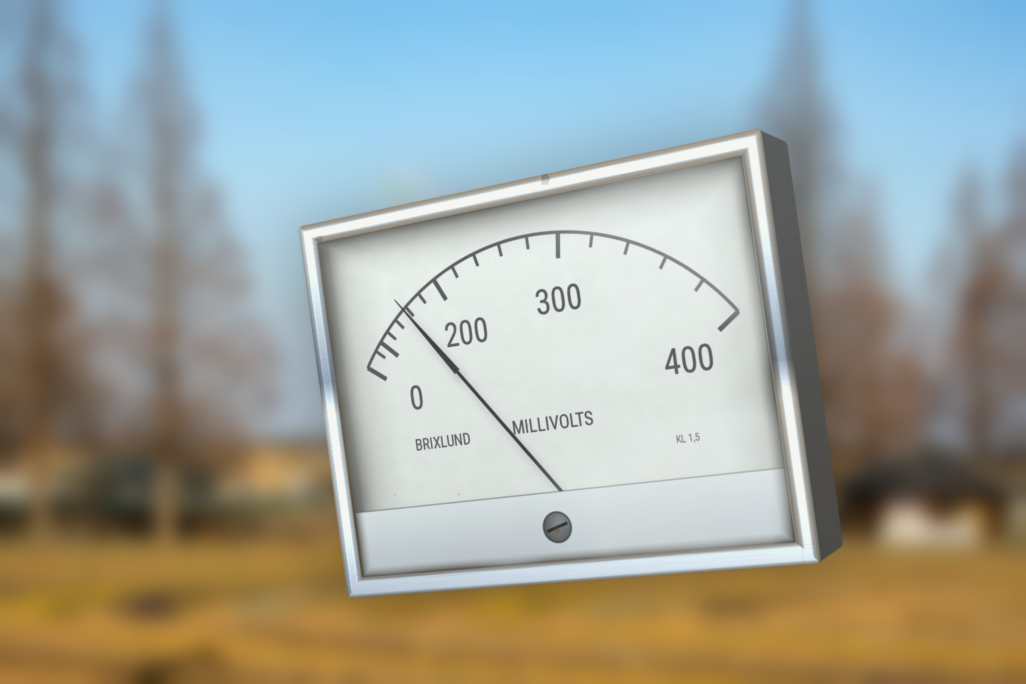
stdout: mV 160
